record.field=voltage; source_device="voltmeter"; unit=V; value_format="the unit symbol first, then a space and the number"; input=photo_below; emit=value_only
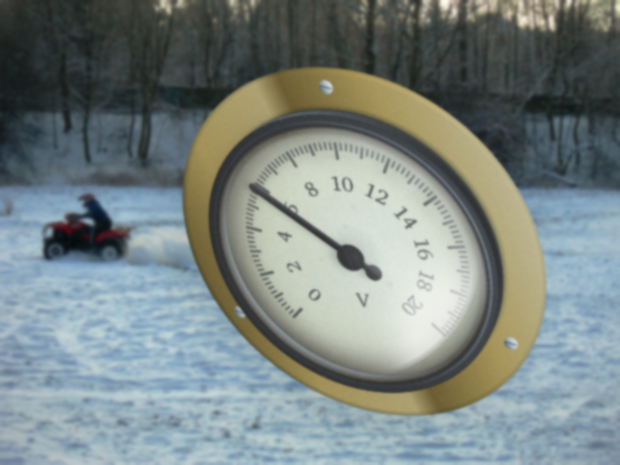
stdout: V 6
